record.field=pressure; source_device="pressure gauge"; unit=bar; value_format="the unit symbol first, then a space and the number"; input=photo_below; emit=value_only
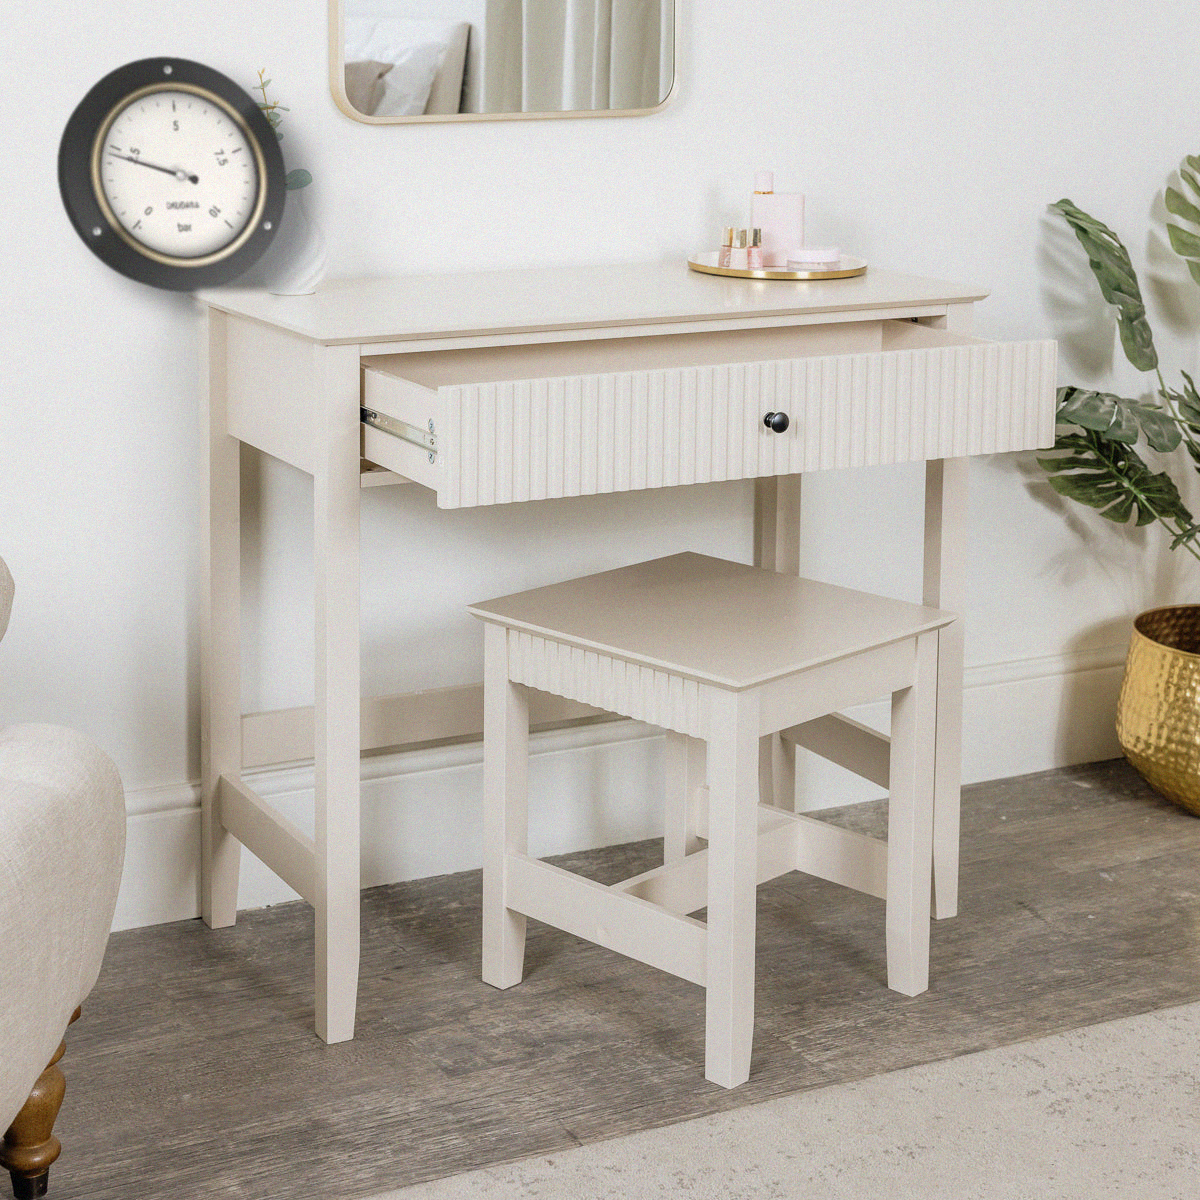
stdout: bar 2.25
